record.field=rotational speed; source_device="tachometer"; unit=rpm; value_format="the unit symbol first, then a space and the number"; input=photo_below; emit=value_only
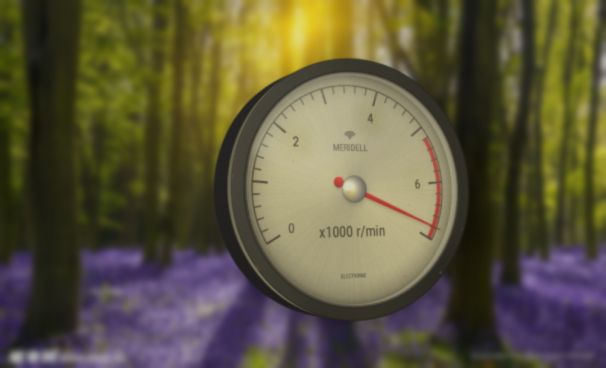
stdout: rpm 6800
